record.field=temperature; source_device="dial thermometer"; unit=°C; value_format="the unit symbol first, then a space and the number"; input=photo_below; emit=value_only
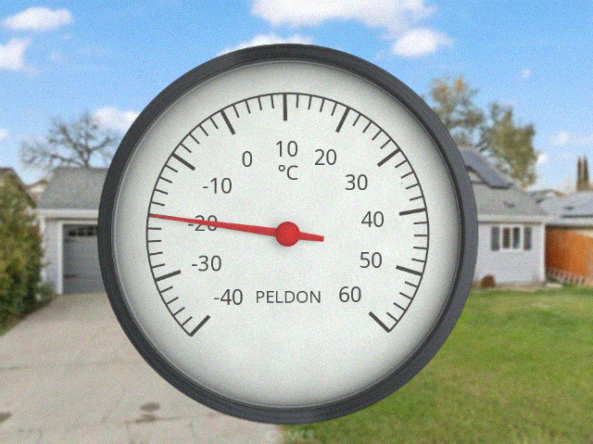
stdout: °C -20
